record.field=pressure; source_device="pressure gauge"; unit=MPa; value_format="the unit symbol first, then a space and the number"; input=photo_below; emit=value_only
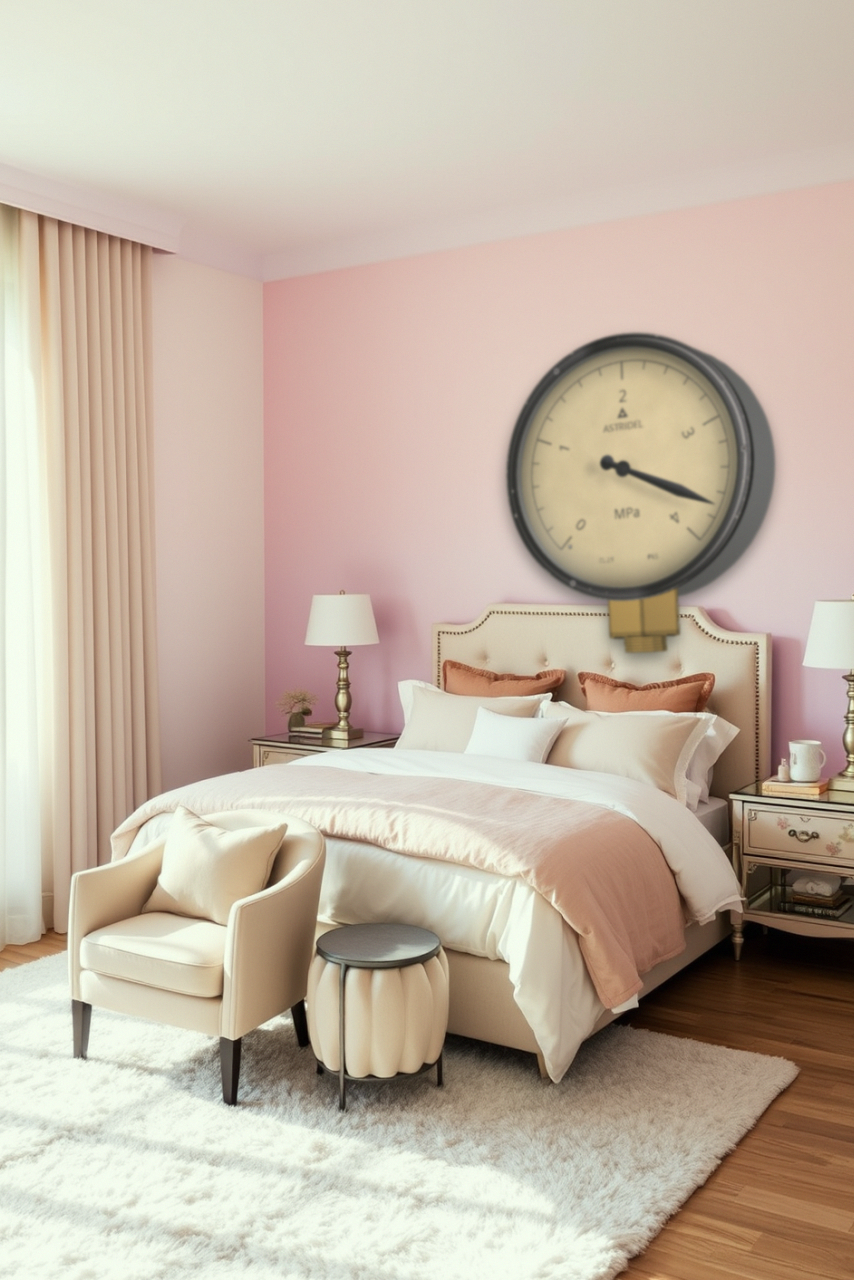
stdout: MPa 3.7
